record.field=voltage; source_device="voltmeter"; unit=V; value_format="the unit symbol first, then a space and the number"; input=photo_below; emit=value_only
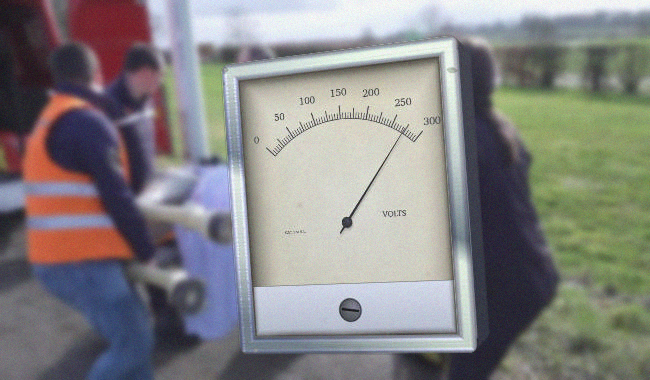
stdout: V 275
